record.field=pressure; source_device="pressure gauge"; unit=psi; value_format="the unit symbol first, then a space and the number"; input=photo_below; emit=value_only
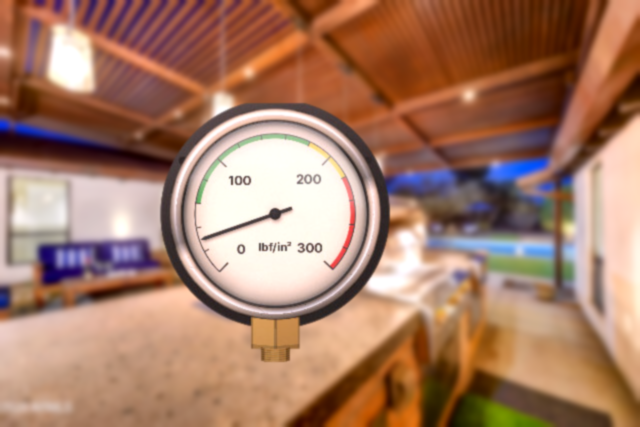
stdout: psi 30
